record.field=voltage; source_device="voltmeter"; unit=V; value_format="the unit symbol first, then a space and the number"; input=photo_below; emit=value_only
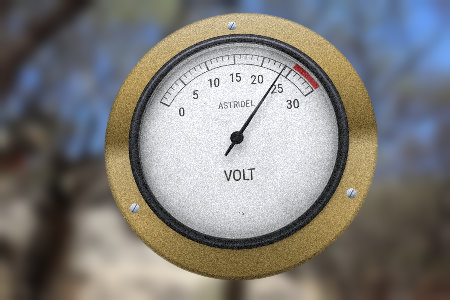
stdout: V 24
